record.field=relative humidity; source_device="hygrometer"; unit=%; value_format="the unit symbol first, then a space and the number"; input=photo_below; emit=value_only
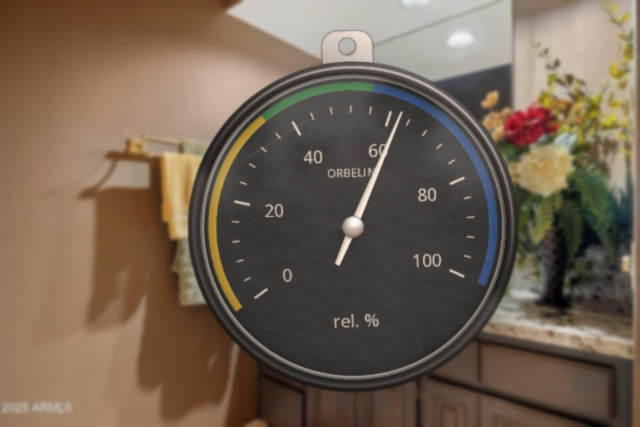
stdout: % 62
